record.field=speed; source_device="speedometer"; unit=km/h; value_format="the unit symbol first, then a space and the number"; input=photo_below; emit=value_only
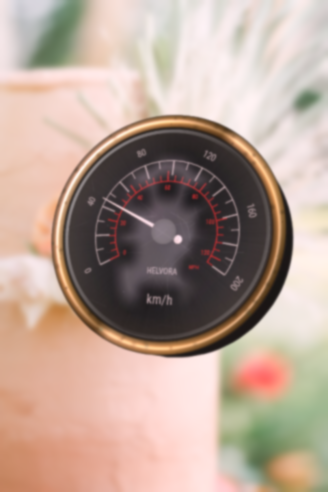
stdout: km/h 45
